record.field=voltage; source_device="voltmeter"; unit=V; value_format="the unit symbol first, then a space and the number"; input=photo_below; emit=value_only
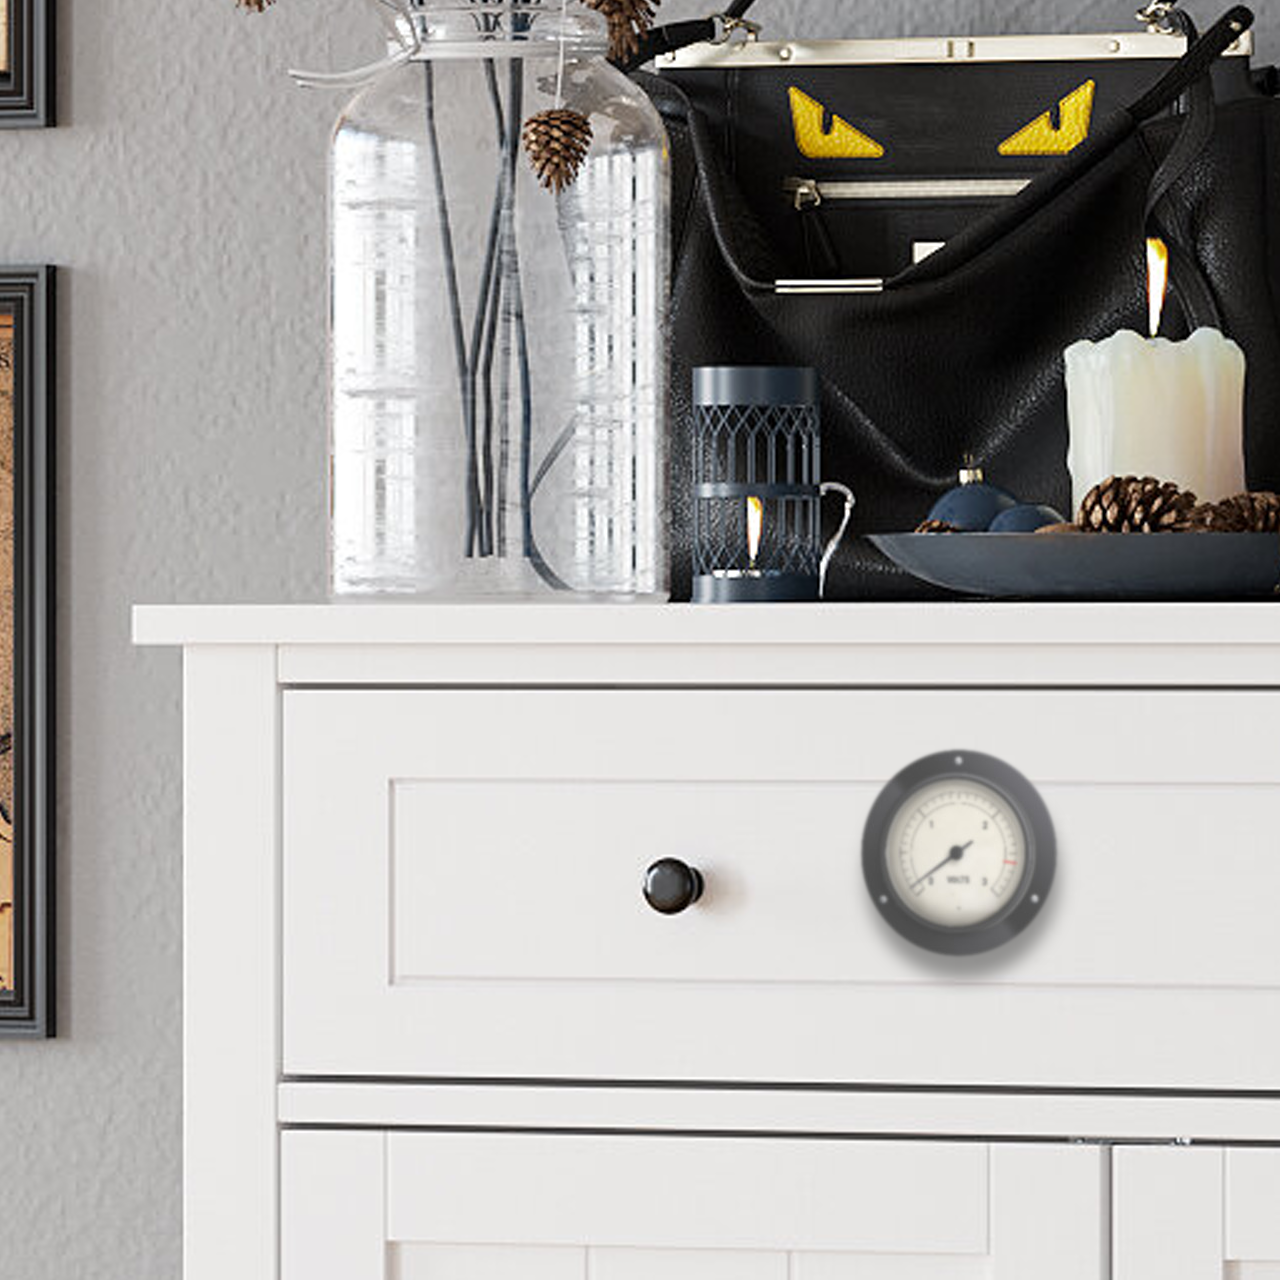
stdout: V 0.1
